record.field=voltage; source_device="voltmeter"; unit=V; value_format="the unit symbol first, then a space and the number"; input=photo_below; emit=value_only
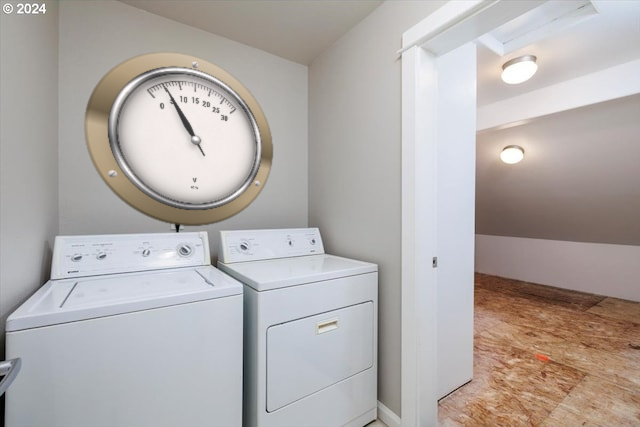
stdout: V 5
